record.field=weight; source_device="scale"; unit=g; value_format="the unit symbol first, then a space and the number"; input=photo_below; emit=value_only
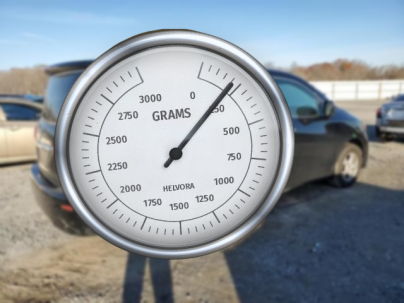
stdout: g 200
